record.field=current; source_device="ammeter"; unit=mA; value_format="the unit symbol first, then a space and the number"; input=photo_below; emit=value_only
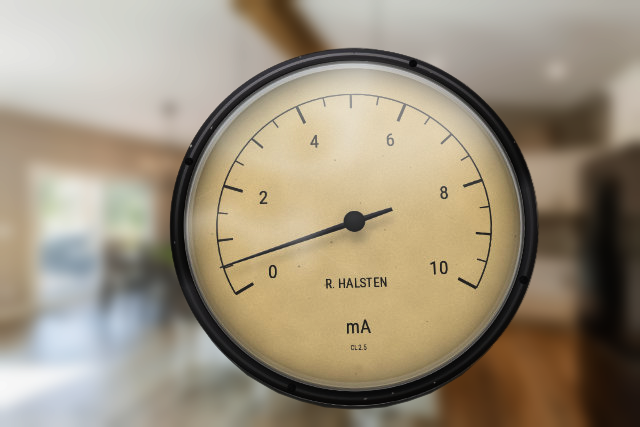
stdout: mA 0.5
